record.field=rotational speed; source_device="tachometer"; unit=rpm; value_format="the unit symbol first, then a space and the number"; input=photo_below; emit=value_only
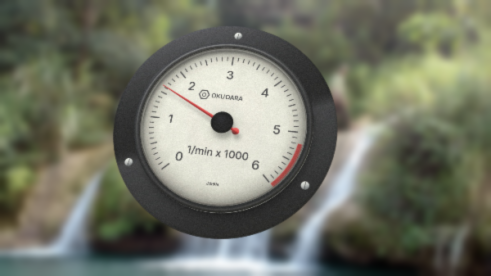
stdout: rpm 1600
